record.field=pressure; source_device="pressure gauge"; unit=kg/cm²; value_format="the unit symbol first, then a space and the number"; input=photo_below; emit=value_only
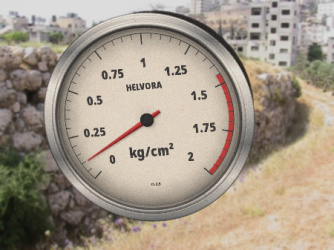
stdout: kg/cm² 0.1
